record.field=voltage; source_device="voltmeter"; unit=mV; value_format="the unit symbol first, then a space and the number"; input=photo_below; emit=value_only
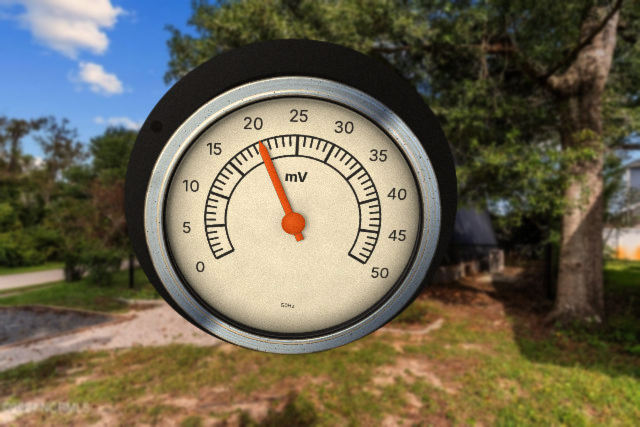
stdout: mV 20
